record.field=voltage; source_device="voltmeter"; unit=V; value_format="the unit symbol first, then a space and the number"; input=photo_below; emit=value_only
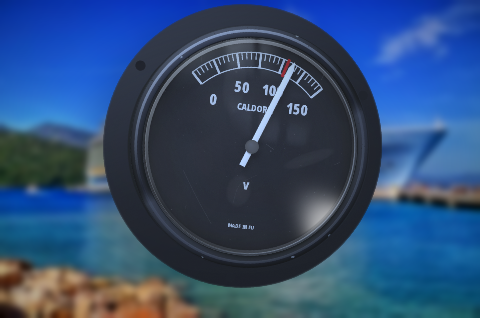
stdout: V 110
